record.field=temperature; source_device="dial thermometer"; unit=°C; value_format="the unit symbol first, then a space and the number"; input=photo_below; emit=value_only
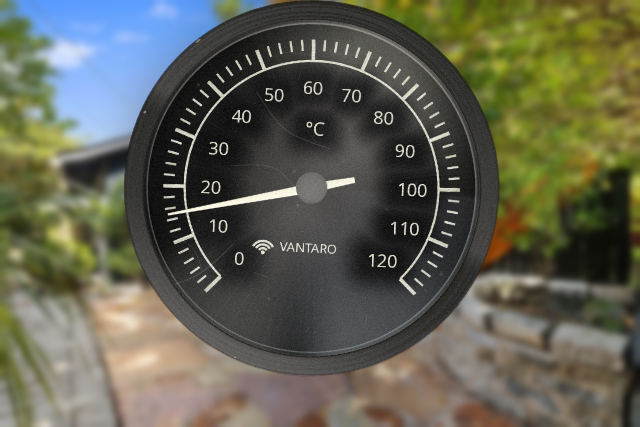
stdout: °C 15
